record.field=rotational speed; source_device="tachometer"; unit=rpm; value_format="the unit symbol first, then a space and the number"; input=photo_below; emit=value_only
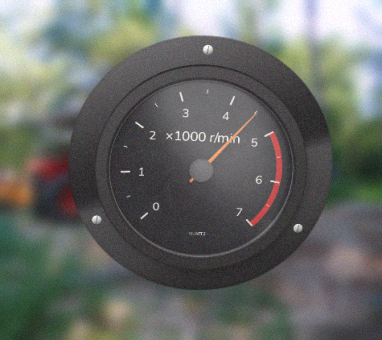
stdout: rpm 4500
